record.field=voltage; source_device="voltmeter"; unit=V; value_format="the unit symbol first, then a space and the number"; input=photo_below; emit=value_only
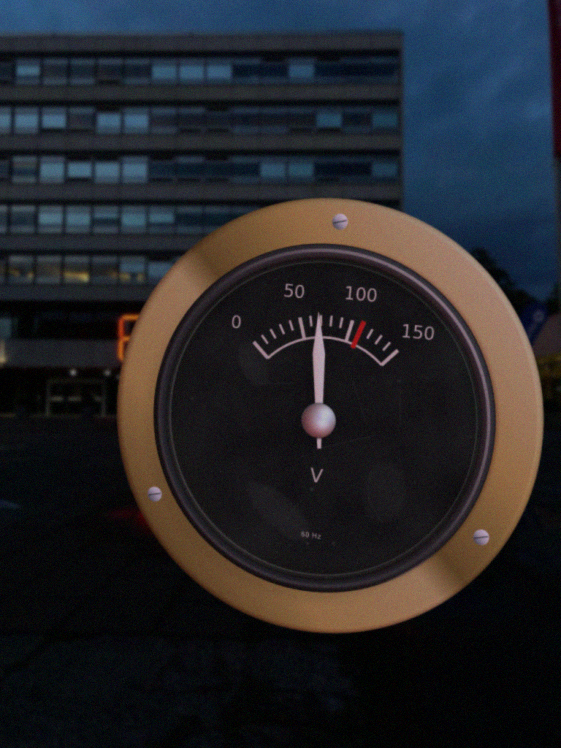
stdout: V 70
